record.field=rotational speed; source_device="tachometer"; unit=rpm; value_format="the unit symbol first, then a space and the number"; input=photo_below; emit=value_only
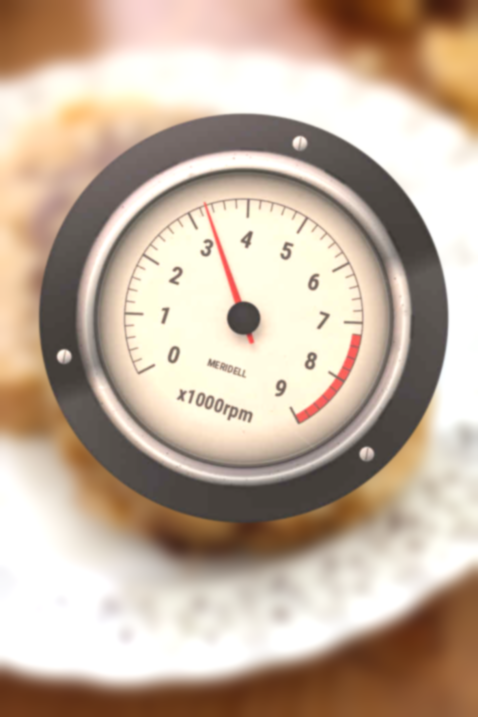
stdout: rpm 3300
